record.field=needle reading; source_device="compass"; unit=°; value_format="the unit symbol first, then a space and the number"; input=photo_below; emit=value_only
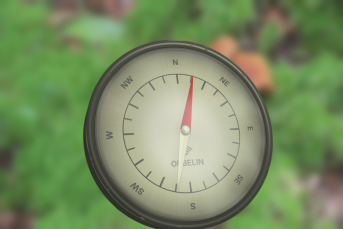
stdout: ° 15
